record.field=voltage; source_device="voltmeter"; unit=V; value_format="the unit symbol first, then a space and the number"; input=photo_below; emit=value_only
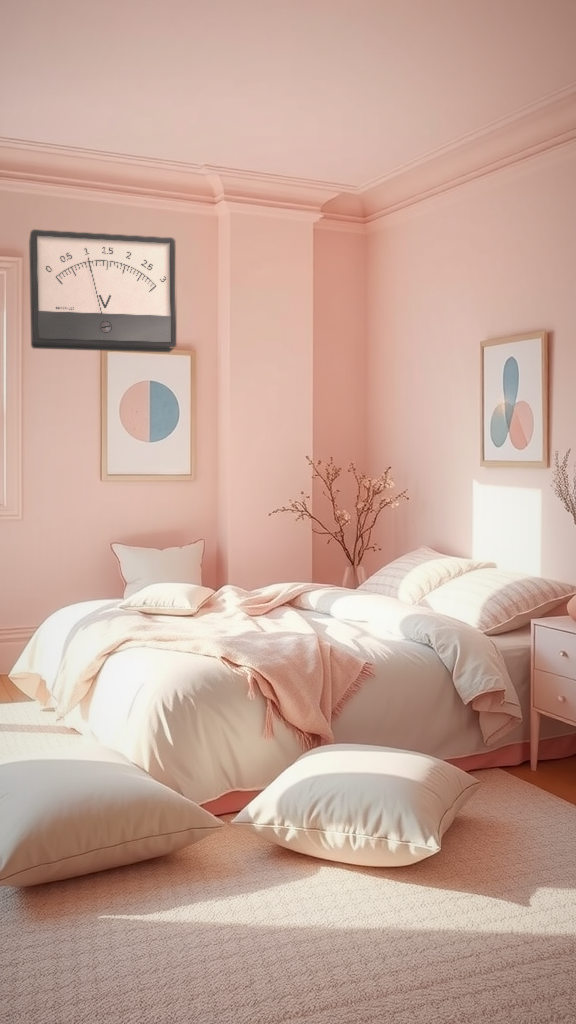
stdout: V 1
